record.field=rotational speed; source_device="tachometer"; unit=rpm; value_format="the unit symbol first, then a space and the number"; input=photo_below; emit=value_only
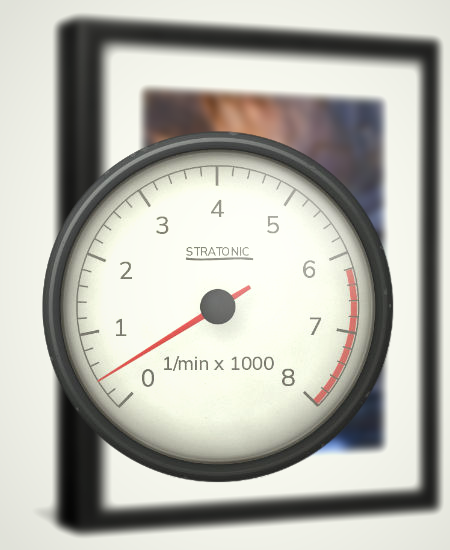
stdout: rpm 400
